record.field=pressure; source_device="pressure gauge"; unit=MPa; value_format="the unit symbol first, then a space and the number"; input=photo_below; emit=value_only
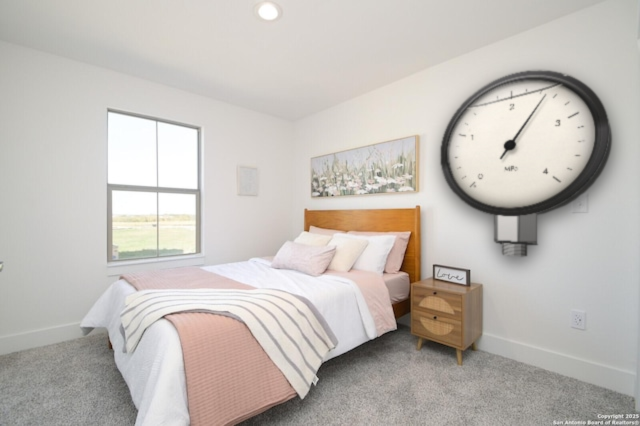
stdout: MPa 2.5
